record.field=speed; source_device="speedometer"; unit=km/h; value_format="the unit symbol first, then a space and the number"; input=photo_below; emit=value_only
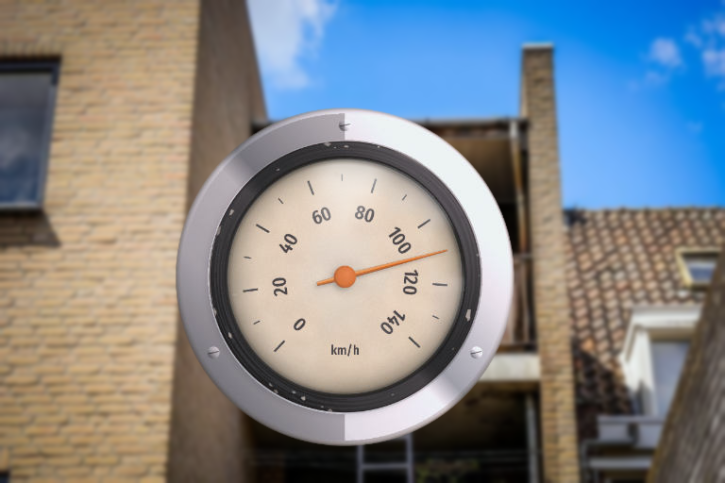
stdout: km/h 110
